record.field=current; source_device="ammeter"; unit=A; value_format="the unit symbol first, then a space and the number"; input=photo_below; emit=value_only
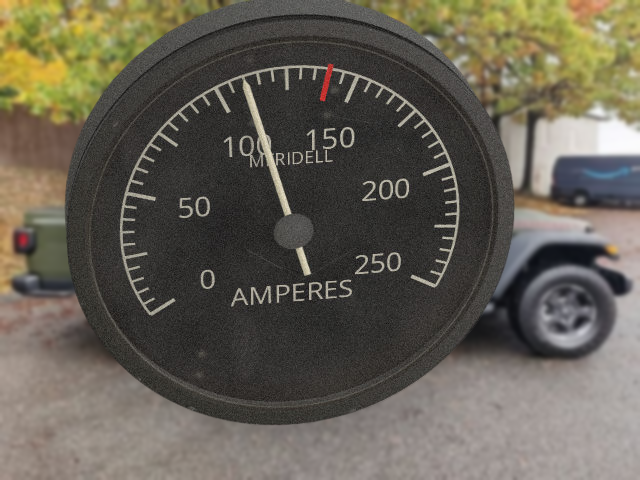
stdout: A 110
